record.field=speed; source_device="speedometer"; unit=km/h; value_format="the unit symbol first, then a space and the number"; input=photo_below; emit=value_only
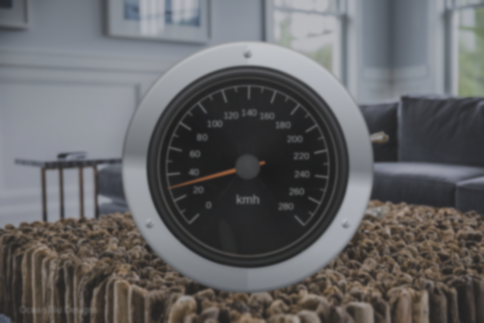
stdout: km/h 30
